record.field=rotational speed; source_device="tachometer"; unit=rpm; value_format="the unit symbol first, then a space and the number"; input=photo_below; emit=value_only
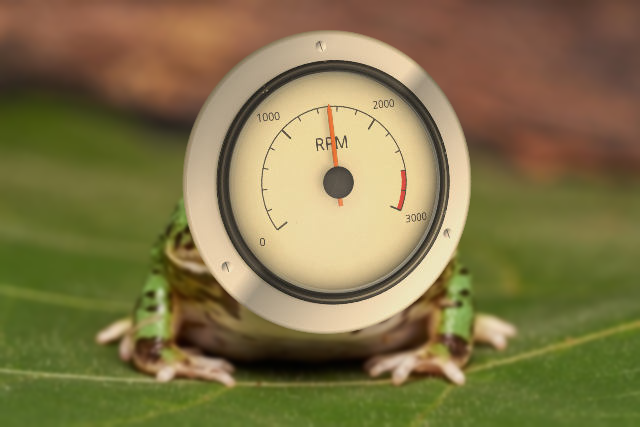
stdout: rpm 1500
